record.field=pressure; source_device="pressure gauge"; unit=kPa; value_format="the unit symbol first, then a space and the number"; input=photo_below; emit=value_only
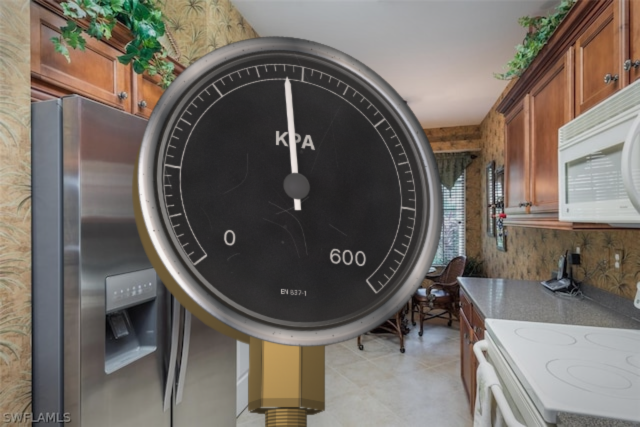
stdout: kPa 280
